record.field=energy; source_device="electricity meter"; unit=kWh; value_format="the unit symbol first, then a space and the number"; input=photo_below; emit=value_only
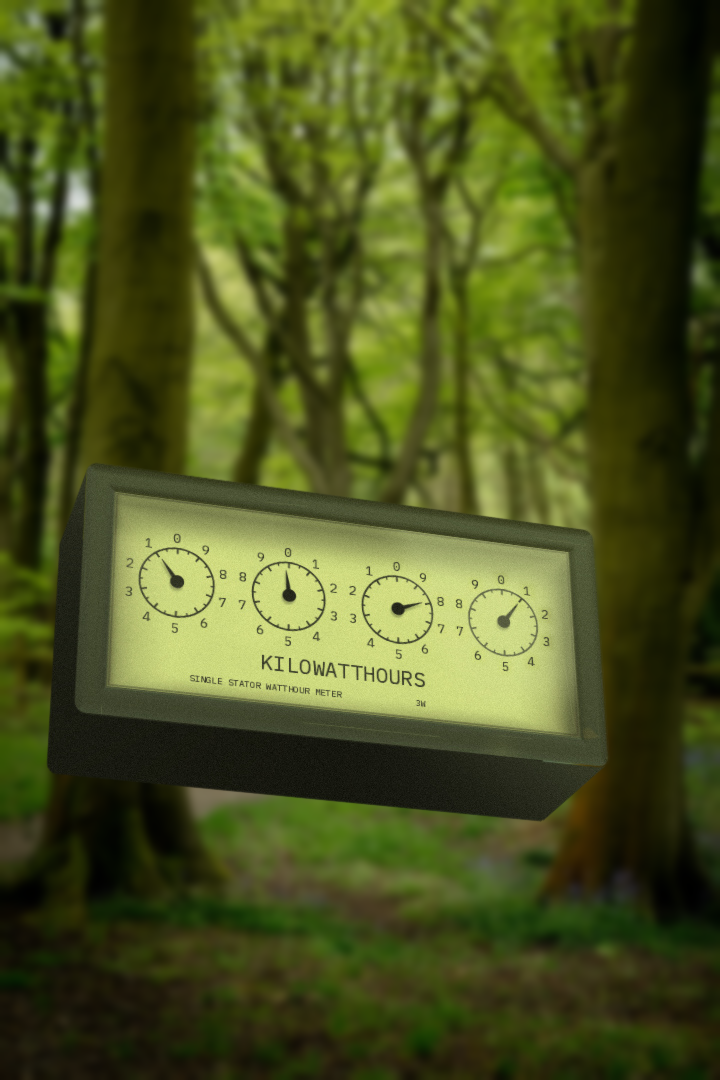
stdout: kWh 981
